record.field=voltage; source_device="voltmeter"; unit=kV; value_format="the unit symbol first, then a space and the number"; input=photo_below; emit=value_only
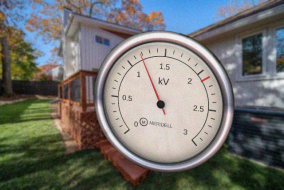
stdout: kV 1.2
